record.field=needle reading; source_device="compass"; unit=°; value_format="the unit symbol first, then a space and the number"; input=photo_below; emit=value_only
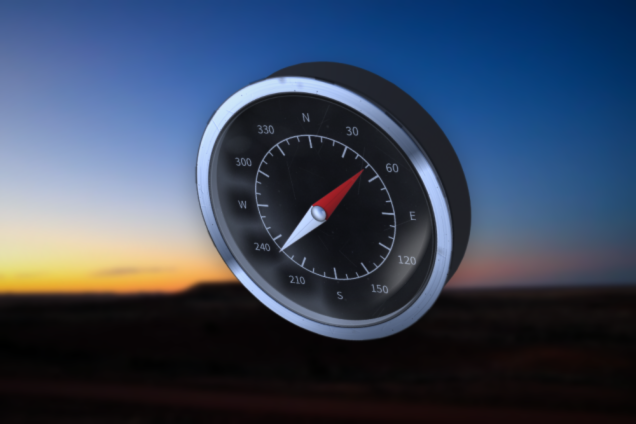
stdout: ° 50
